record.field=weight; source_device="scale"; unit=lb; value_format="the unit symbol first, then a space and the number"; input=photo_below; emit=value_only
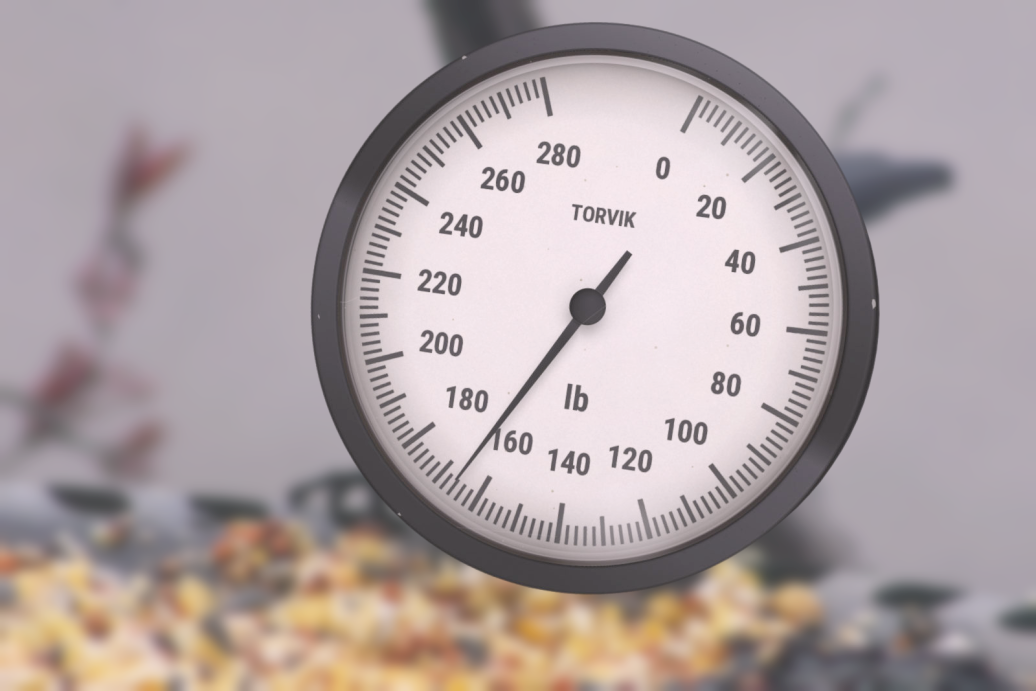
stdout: lb 166
